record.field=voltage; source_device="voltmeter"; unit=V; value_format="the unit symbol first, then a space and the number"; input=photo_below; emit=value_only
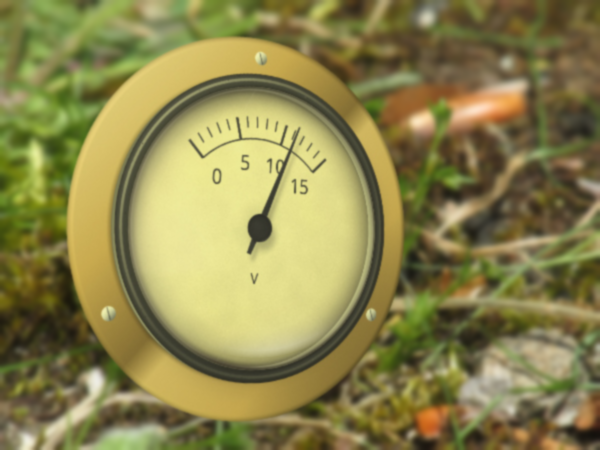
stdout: V 11
